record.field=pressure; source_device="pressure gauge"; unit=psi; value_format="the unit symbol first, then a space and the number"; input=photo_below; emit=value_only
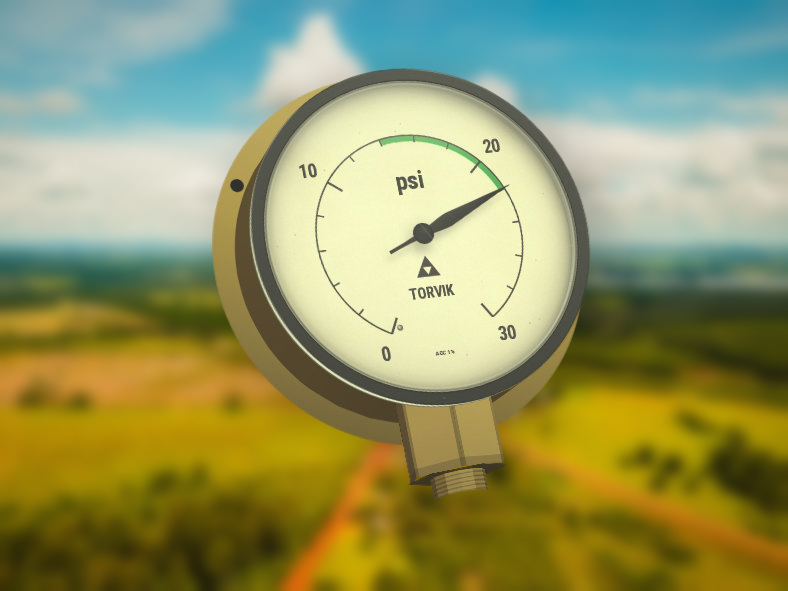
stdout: psi 22
